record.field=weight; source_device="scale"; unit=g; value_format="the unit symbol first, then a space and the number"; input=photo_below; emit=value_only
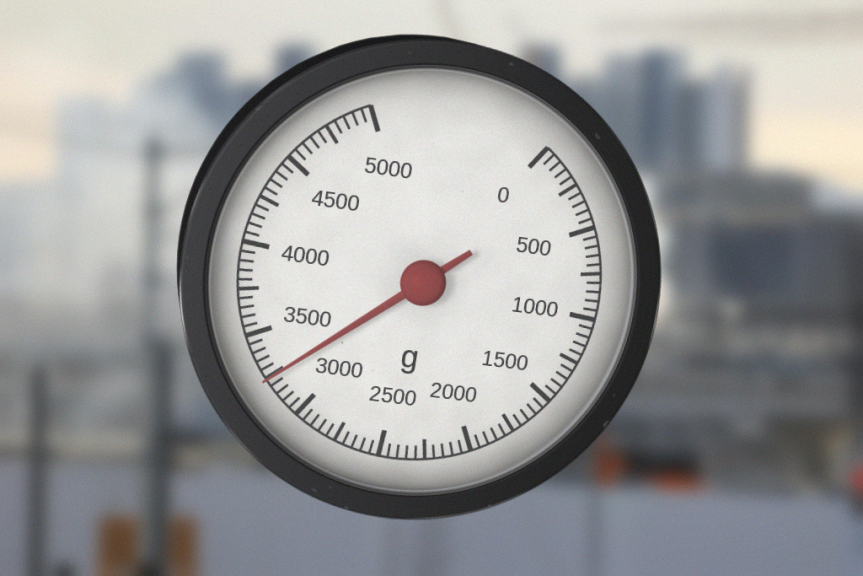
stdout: g 3250
